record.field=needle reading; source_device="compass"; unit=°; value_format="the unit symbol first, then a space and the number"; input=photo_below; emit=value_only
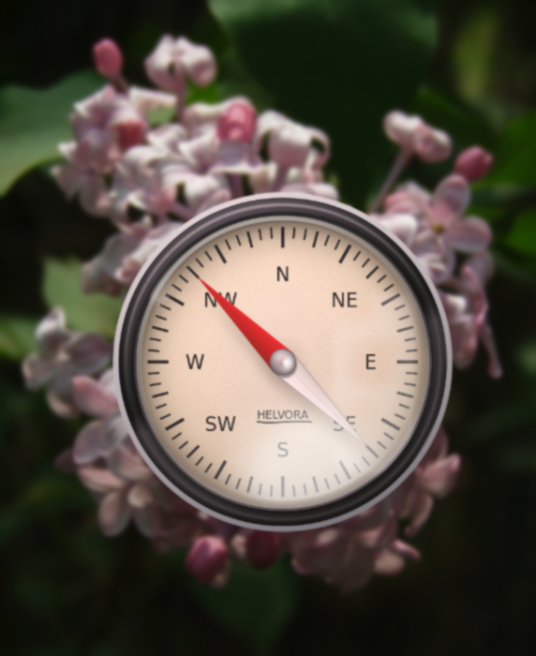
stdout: ° 315
